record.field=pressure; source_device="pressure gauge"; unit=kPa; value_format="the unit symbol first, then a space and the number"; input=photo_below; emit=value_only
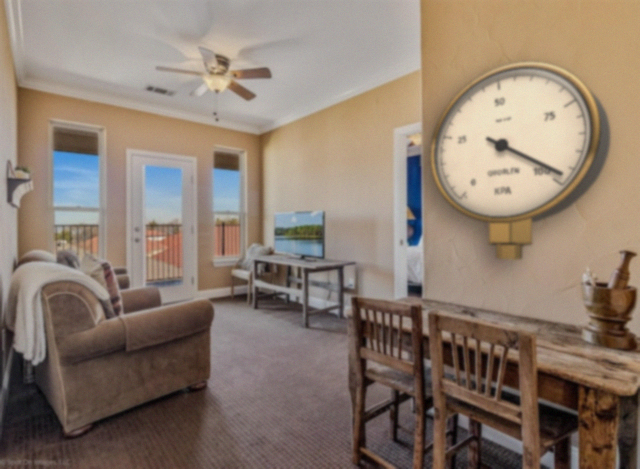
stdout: kPa 97.5
